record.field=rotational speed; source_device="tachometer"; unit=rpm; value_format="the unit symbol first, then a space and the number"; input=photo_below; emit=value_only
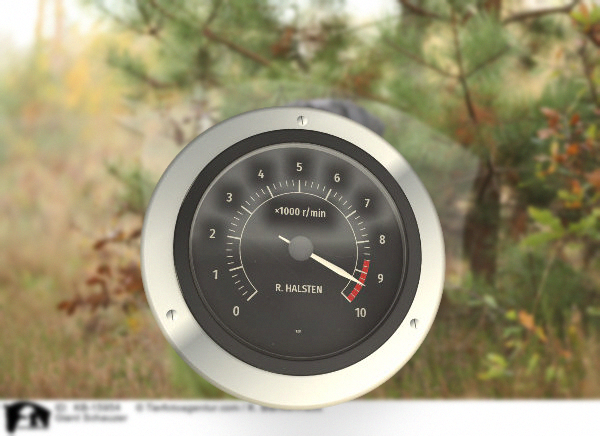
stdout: rpm 9400
